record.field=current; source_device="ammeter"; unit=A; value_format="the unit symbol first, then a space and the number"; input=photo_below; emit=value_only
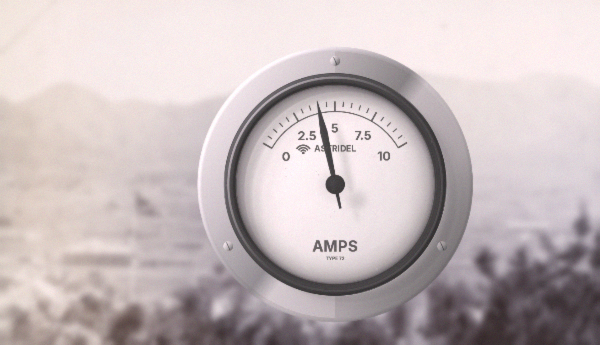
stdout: A 4
